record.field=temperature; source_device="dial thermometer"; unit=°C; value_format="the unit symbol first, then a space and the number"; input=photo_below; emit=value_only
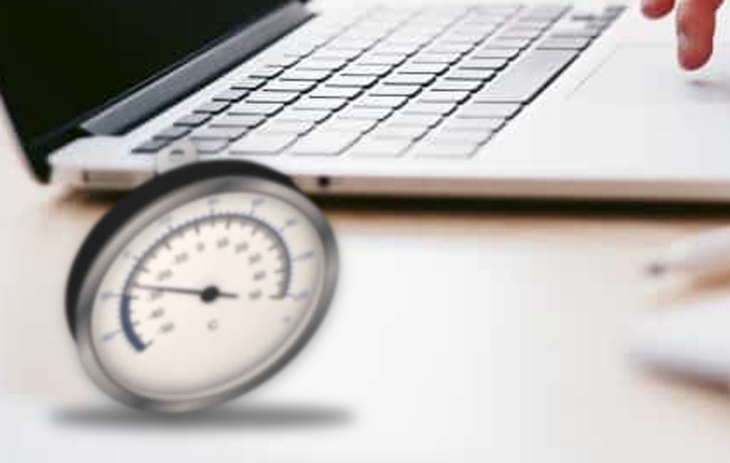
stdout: °C -25
